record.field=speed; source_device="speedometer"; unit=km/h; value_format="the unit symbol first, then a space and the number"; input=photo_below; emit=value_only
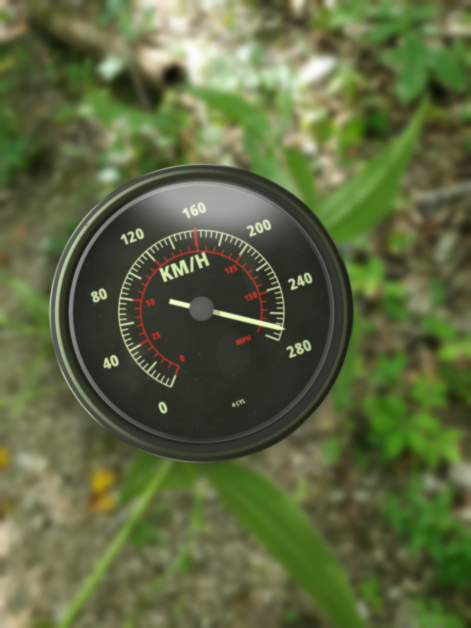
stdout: km/h 272
